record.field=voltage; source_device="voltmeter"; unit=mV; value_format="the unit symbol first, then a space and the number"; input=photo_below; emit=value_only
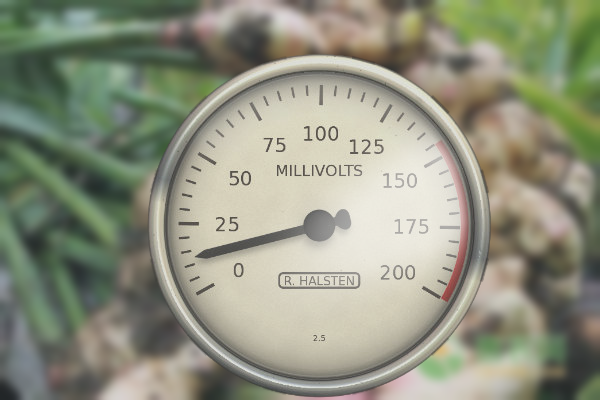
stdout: mV 12.5
